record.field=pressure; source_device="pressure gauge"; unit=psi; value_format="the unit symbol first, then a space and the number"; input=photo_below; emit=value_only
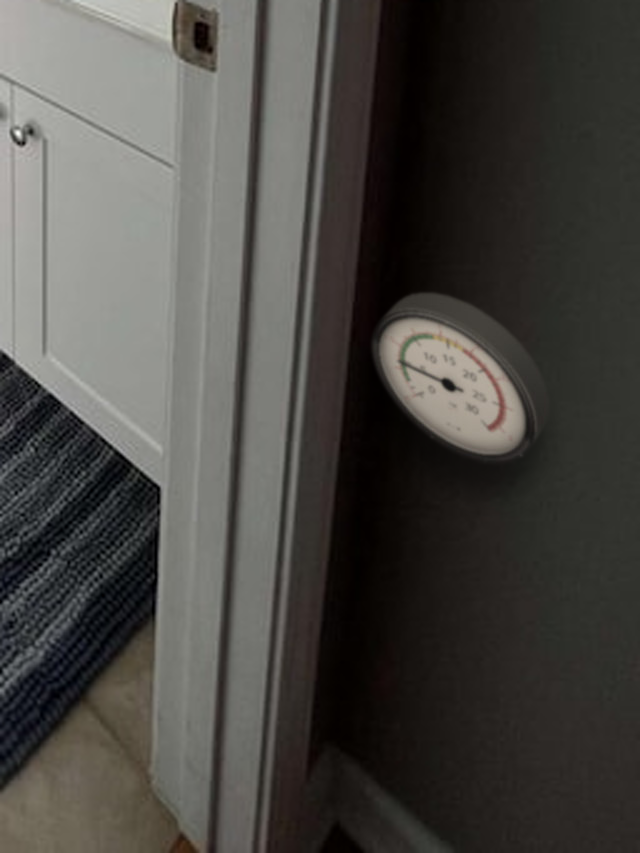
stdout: psi 5
